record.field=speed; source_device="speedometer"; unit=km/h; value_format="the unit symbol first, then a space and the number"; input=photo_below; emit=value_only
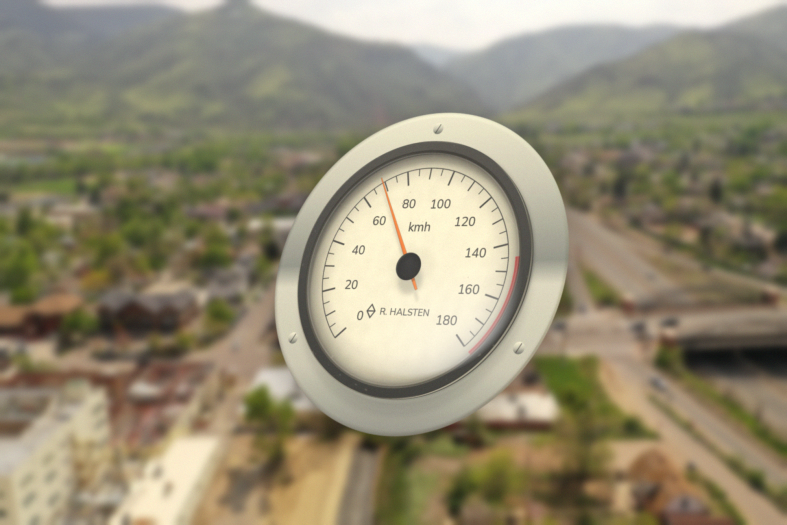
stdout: km/h 70
